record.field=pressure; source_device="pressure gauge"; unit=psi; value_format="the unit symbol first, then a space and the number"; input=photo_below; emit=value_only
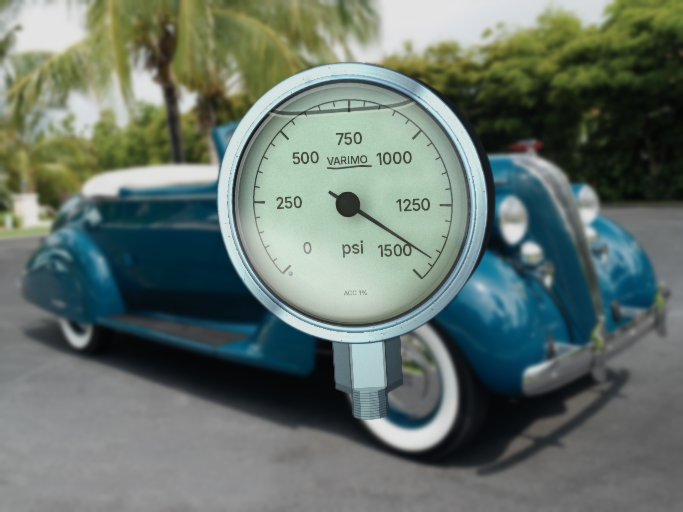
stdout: psi 1425
